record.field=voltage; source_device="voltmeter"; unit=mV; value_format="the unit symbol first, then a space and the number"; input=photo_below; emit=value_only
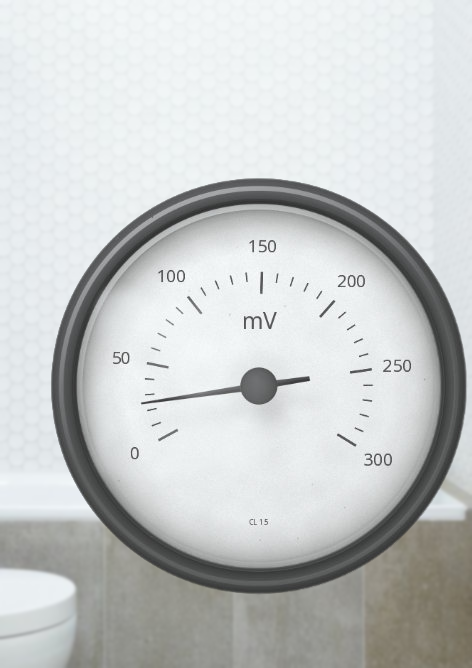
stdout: mV 25
